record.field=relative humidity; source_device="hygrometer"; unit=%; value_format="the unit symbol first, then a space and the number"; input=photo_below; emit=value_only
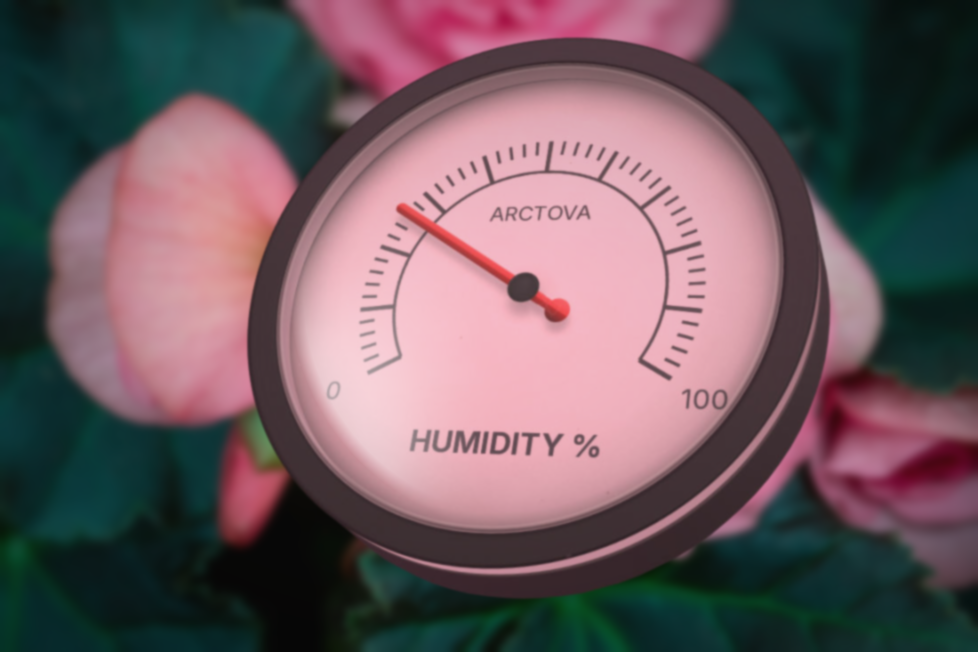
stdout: % 26
